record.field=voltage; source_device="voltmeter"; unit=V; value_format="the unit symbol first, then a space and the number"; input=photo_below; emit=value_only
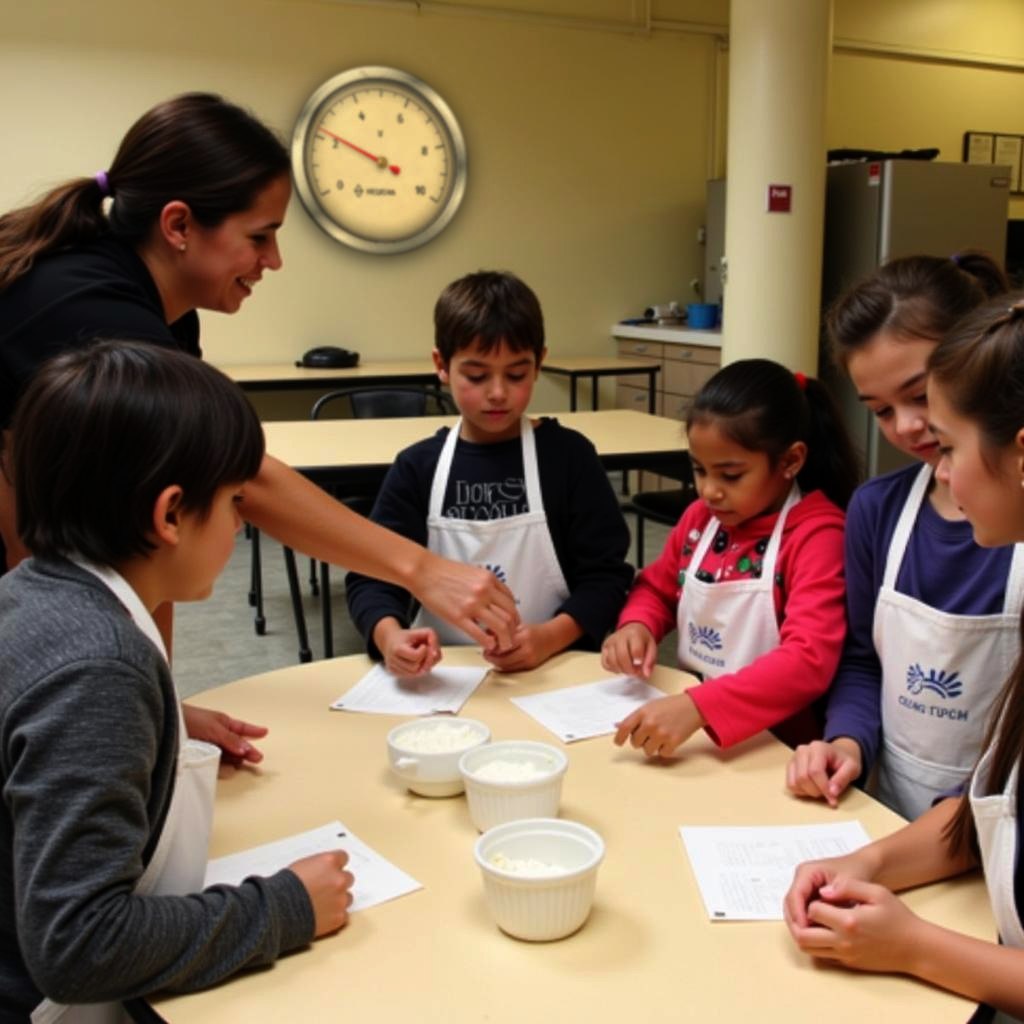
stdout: V 2.25
